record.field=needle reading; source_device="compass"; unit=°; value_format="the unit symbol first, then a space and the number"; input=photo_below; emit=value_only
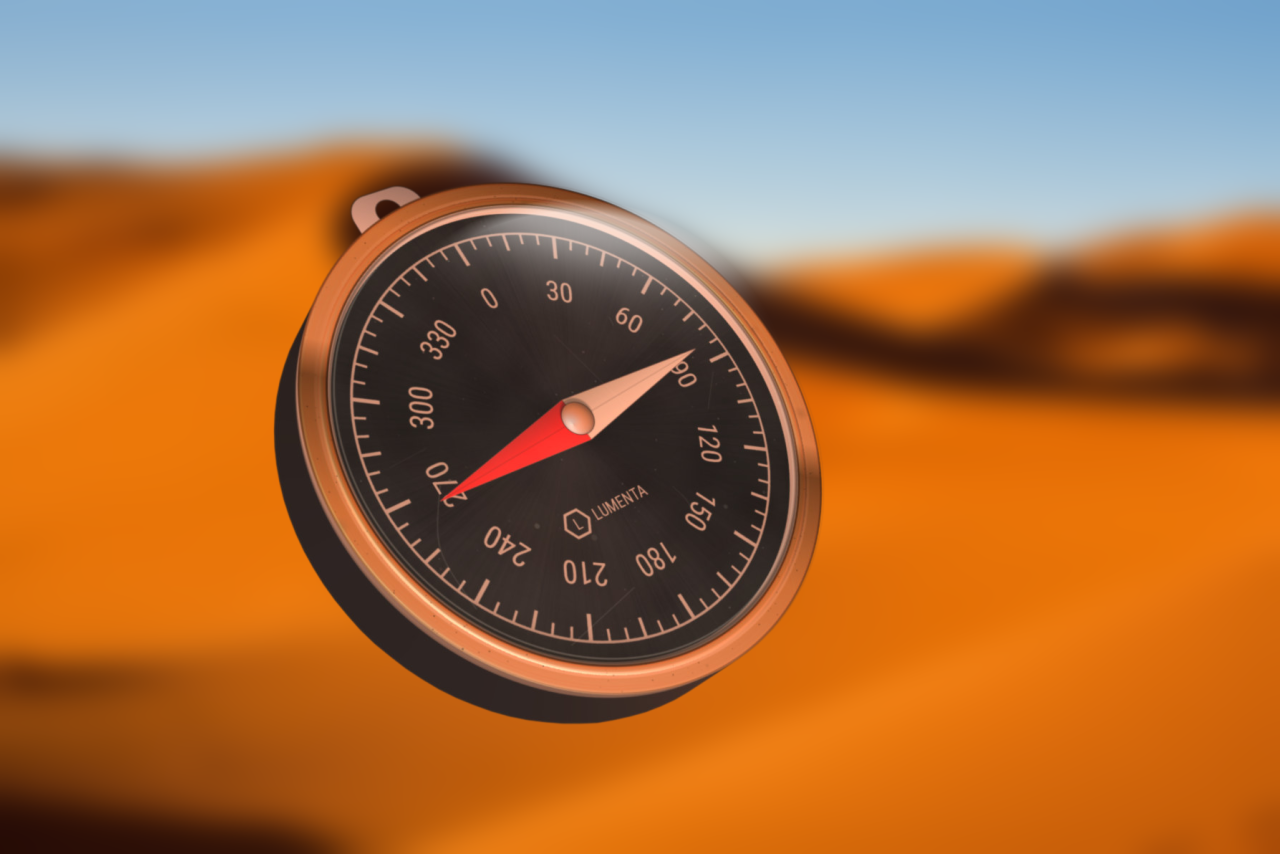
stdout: ° 265
